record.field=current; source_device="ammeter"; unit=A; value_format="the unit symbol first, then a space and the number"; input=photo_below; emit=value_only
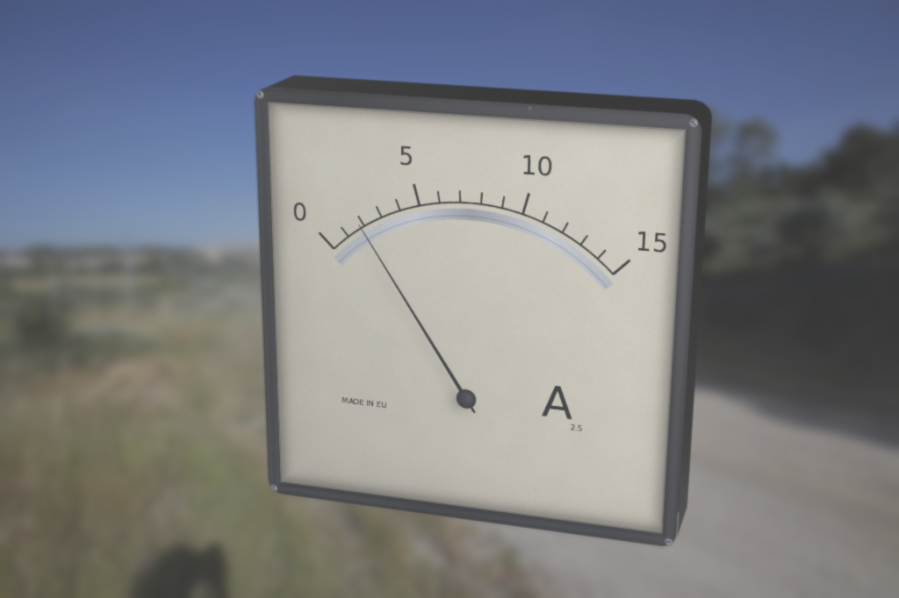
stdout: A 2
